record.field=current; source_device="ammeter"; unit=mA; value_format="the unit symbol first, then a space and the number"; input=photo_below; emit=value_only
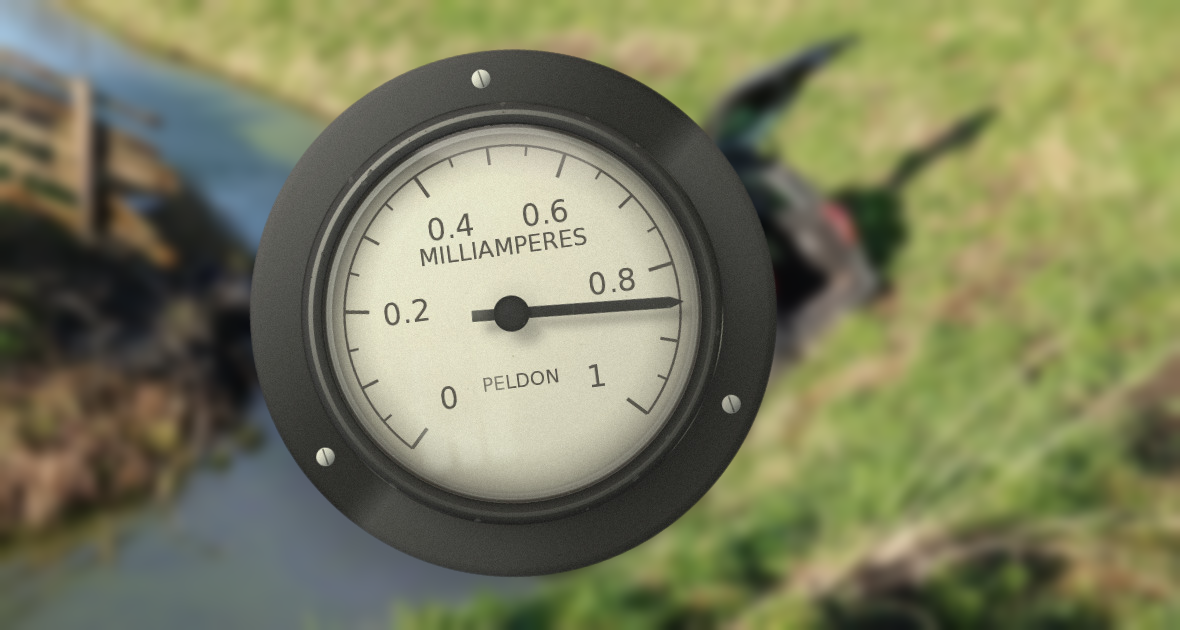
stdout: mA 0.85
